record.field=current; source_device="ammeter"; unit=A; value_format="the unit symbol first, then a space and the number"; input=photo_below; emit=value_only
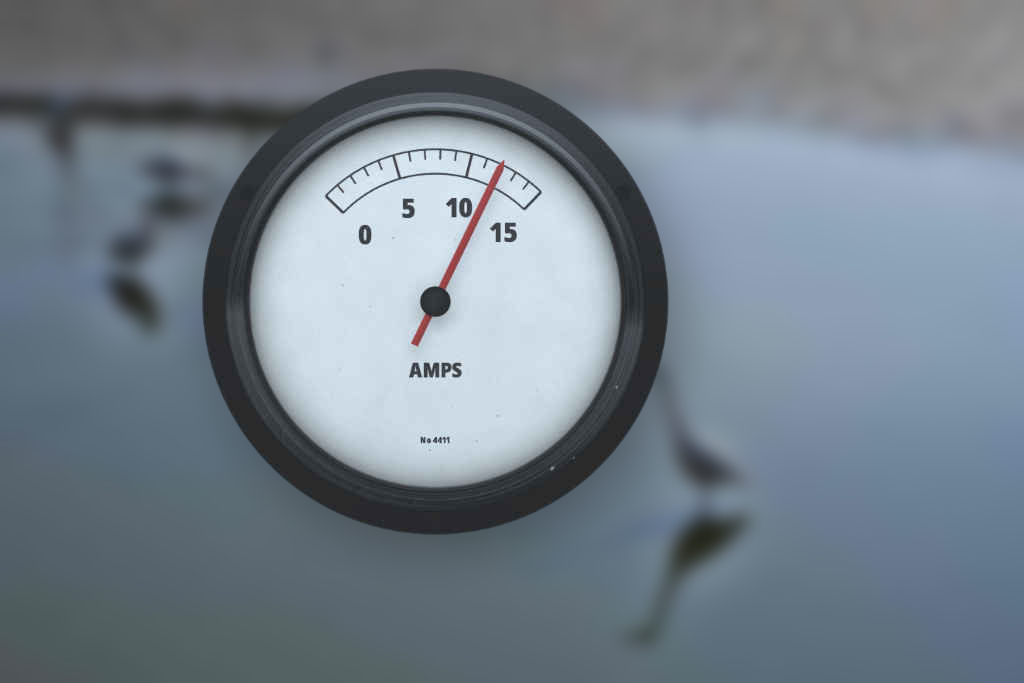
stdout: A 12
